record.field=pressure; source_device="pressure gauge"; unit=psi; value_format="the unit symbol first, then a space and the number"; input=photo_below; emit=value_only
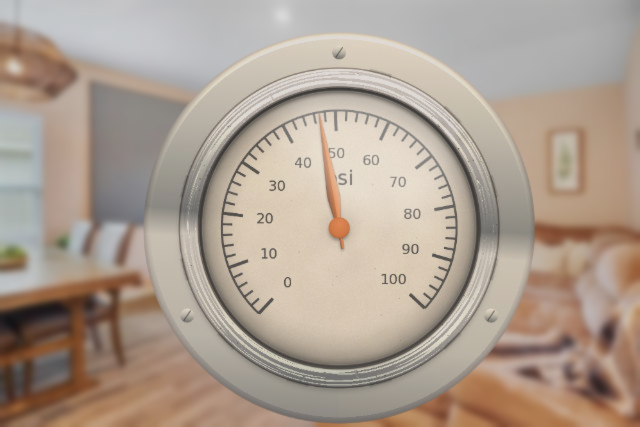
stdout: psi 47
